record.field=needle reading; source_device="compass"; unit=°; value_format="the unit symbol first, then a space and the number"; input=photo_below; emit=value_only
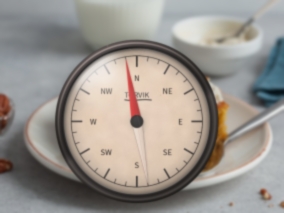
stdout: ° 350
